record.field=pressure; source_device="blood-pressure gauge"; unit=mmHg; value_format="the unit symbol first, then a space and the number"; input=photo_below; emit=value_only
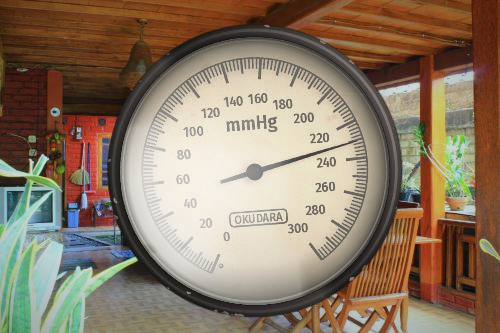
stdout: mmHg 230
